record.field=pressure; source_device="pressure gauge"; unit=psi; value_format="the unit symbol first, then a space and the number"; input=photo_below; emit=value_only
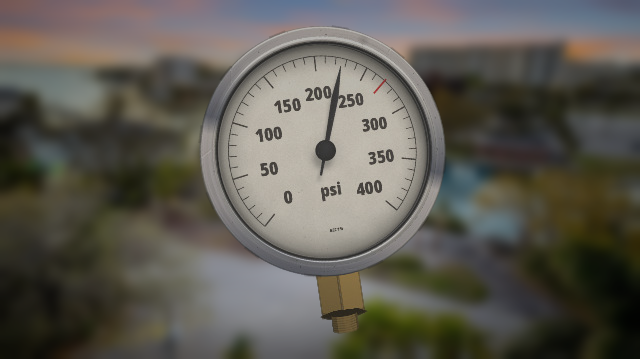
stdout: psi 225
